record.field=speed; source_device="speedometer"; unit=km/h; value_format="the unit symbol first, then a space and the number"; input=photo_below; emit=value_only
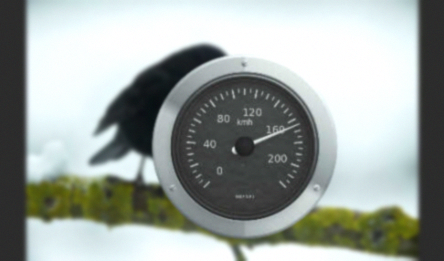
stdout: km/h 165
